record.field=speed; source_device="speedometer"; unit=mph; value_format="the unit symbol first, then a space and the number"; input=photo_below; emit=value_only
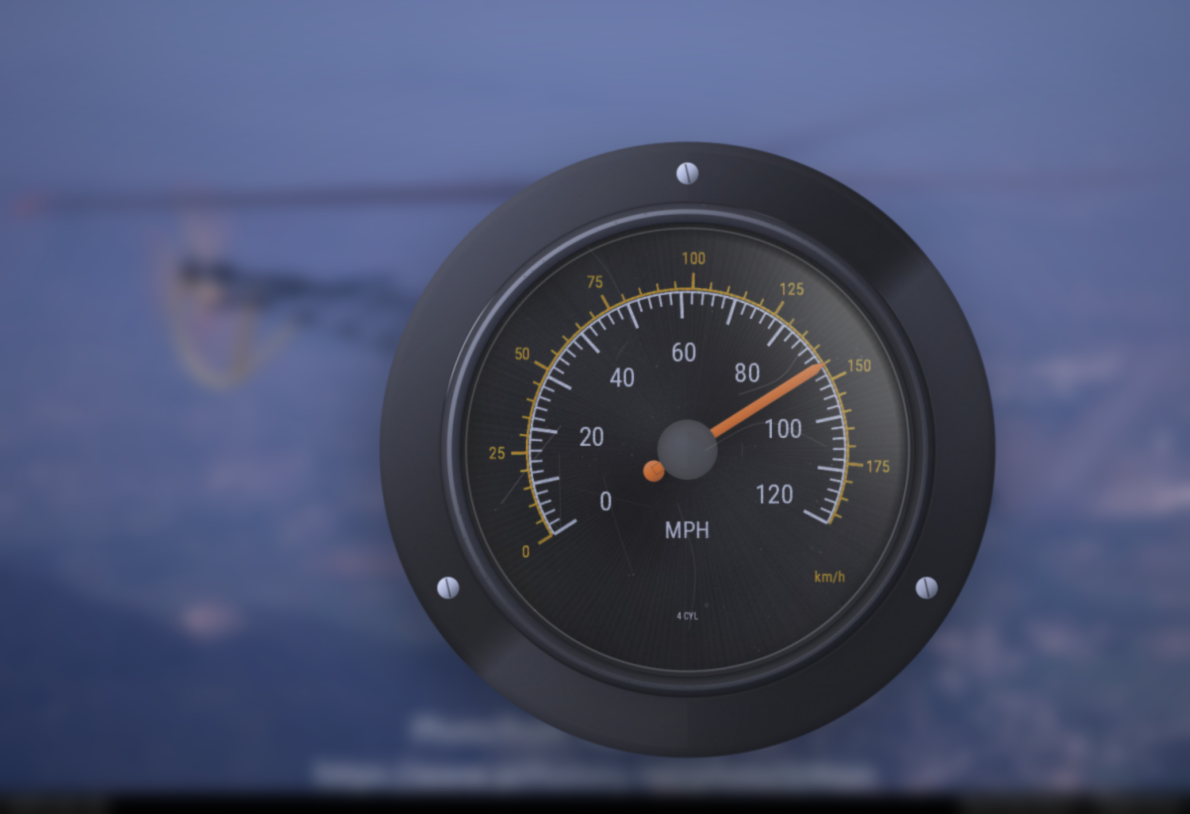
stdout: mph 90
